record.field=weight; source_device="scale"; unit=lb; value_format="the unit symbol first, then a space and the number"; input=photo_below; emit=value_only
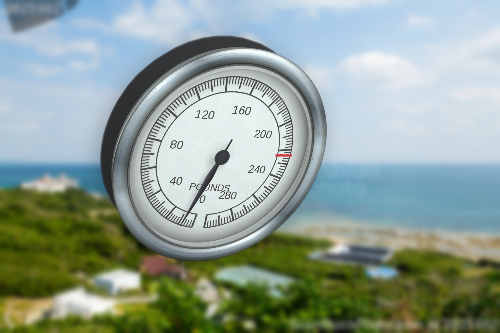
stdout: lb 10
